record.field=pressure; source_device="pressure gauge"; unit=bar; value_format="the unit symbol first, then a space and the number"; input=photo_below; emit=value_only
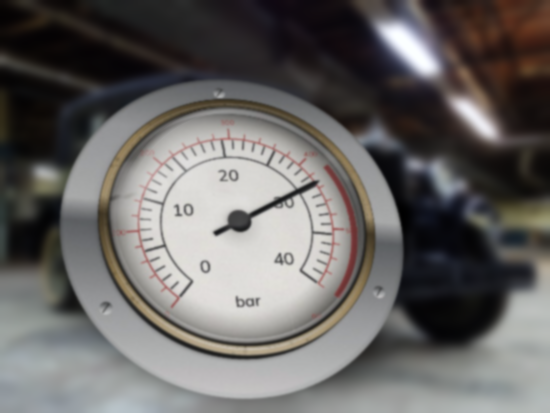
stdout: bar 30
